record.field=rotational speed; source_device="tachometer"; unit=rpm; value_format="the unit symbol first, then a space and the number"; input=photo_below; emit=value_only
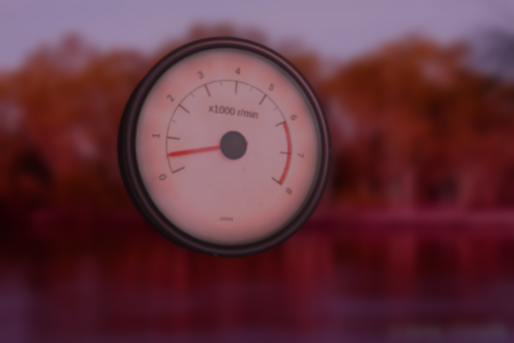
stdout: rpm 500
